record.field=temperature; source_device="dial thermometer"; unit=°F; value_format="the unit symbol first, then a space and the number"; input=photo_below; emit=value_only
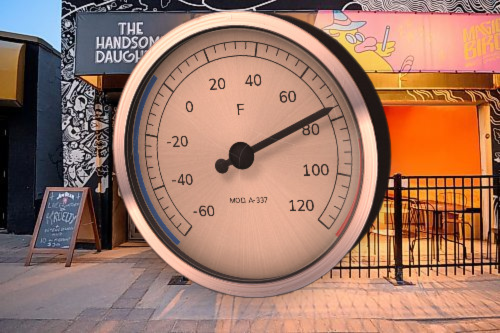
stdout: °F 76
